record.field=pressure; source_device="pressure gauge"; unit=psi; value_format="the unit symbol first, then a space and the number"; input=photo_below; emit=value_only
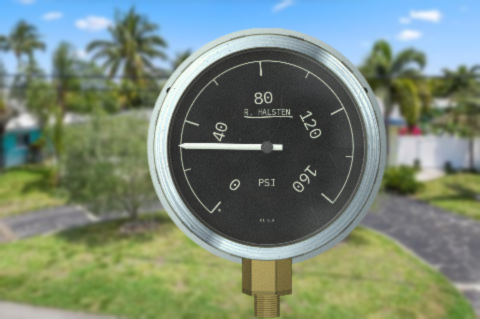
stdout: psi 30
